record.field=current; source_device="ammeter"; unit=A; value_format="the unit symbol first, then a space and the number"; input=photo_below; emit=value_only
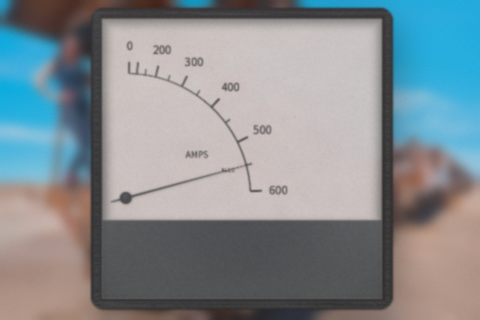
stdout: A 550
